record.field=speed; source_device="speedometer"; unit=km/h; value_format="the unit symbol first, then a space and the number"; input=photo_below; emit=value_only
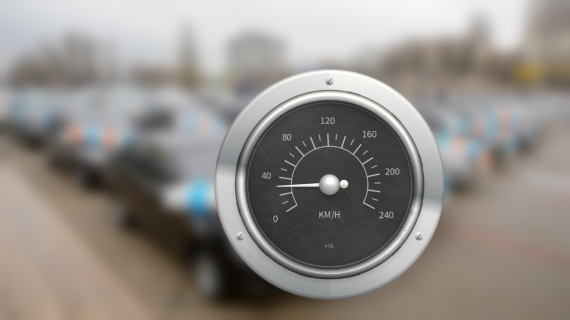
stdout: km/h 30
